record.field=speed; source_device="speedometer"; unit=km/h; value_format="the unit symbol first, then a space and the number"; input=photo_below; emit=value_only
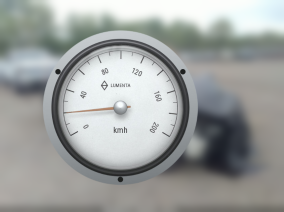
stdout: km/h 20
